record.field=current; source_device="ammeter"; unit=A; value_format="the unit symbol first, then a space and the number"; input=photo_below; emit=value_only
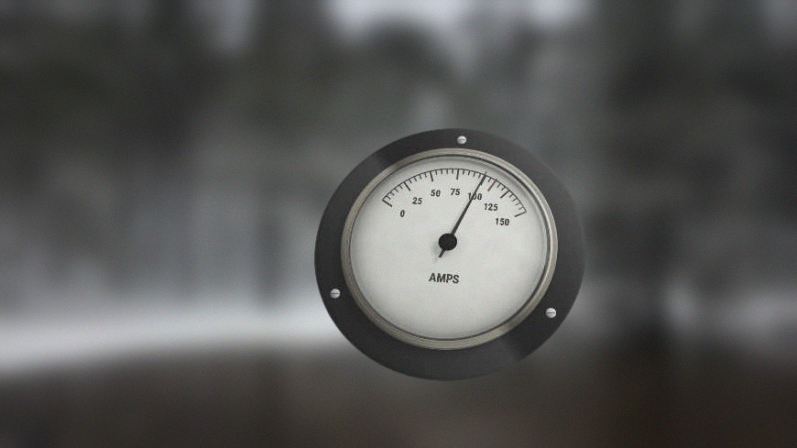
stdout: A 100
